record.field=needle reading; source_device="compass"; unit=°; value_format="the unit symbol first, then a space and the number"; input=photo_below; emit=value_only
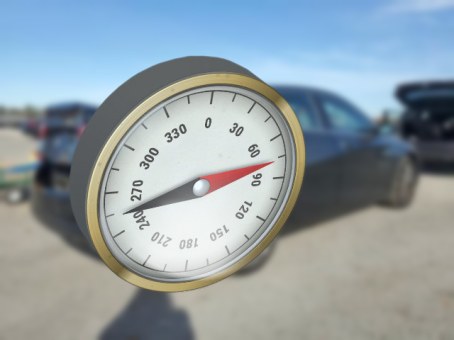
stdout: ° 75
